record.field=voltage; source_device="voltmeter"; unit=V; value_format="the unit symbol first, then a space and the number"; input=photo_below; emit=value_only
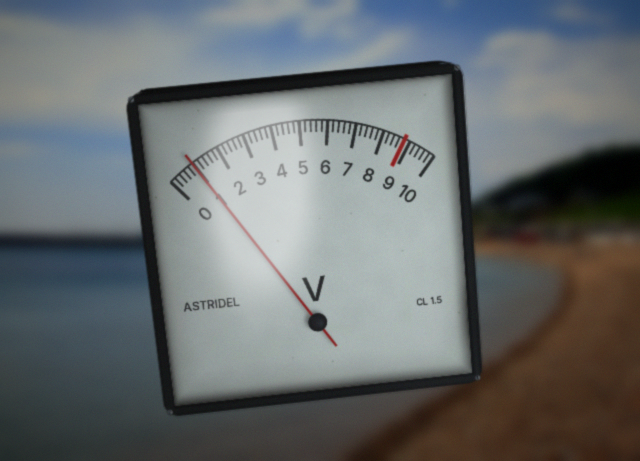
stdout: V 1
